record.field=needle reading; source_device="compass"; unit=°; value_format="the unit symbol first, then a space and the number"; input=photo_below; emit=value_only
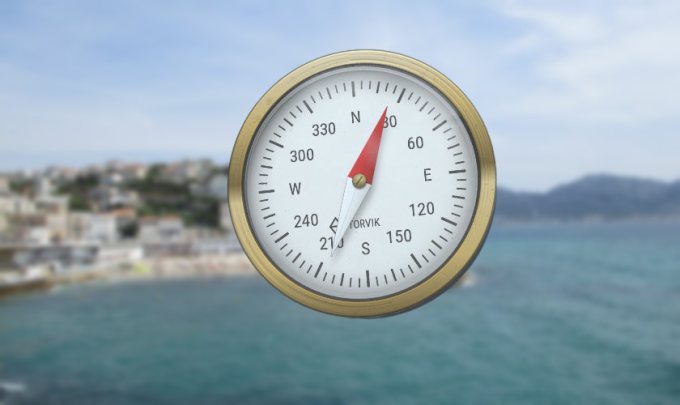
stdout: ° 25
